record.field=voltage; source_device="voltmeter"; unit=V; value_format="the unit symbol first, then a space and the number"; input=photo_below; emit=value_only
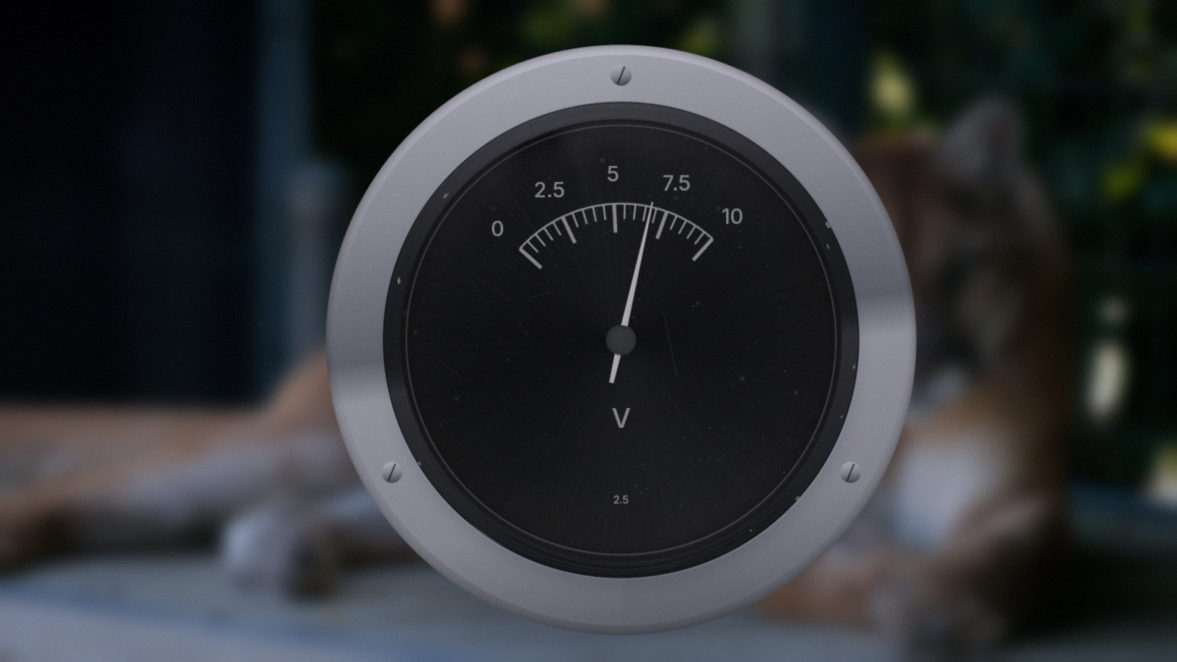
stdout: V 6.75
